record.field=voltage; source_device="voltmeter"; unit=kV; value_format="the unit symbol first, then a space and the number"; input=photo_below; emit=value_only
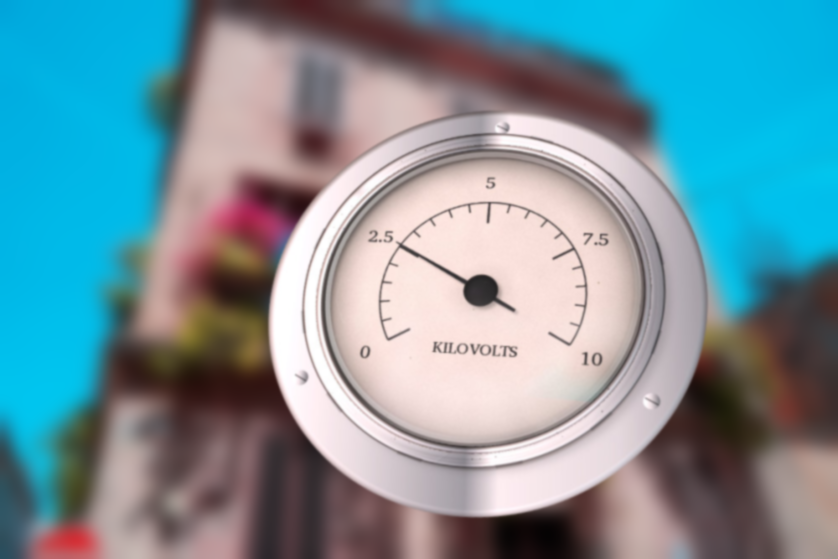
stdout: kV 2.5
